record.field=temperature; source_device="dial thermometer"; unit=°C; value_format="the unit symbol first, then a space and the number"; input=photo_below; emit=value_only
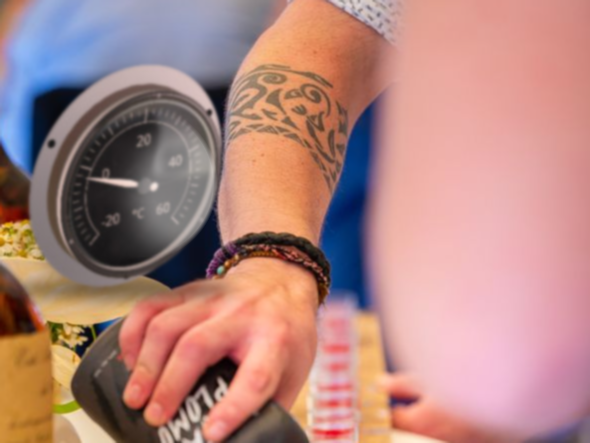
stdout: °C -2
